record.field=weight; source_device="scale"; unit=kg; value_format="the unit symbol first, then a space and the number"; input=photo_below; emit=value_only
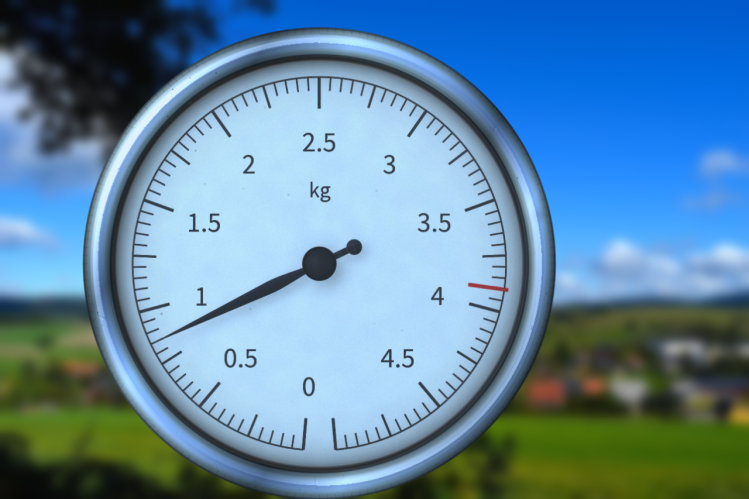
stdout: kg 0.85
